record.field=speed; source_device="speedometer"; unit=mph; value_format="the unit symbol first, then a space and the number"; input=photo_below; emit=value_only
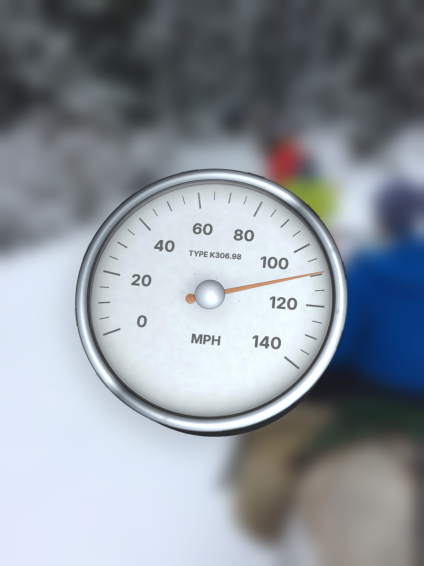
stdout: mph 110
